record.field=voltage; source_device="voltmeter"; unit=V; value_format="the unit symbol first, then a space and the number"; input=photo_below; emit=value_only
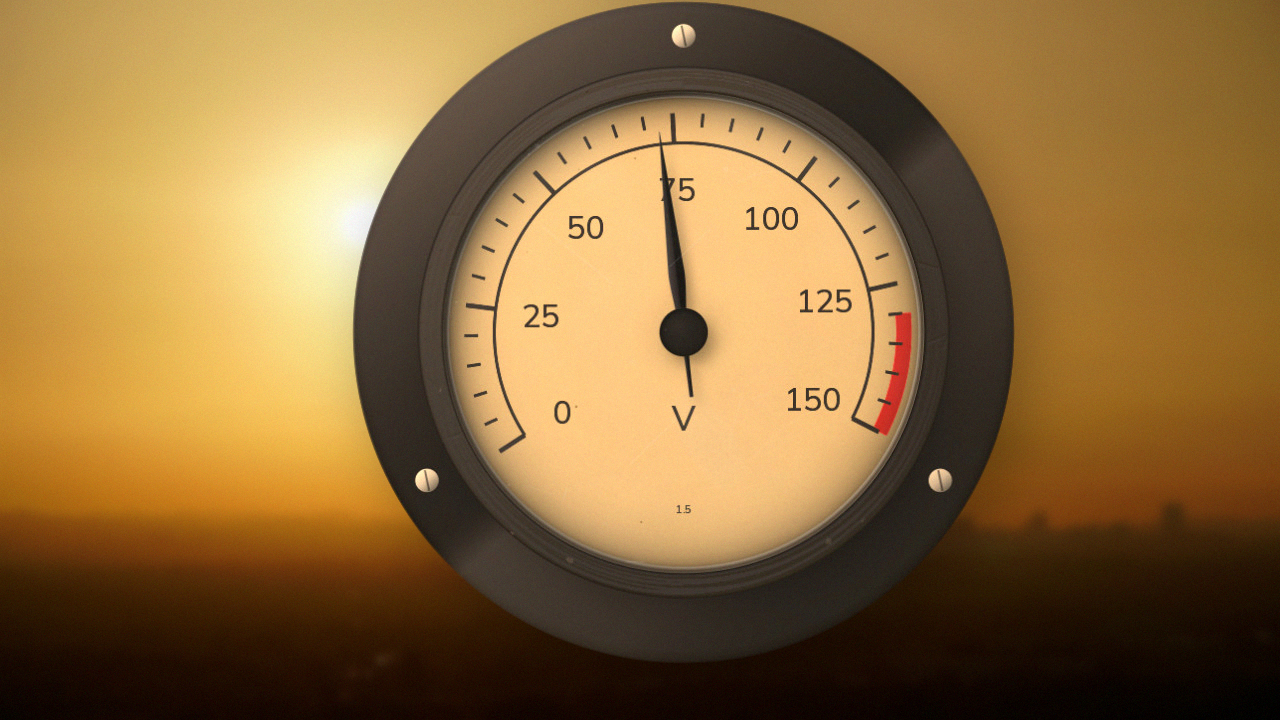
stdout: V 72.5
